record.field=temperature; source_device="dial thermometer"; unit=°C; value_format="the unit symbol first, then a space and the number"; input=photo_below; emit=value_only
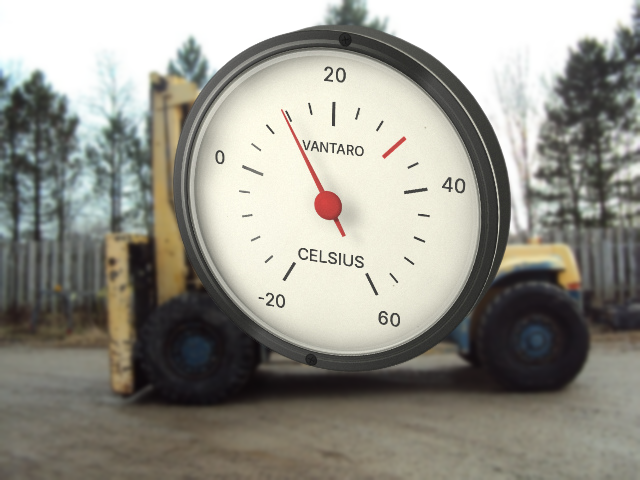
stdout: °C 12
